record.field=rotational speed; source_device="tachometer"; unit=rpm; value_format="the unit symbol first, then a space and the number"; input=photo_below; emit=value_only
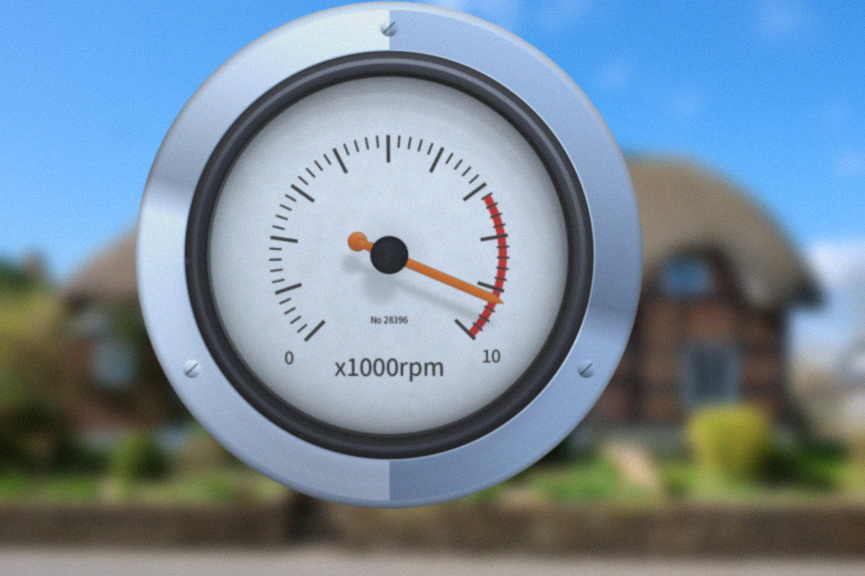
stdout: rpm 9200
